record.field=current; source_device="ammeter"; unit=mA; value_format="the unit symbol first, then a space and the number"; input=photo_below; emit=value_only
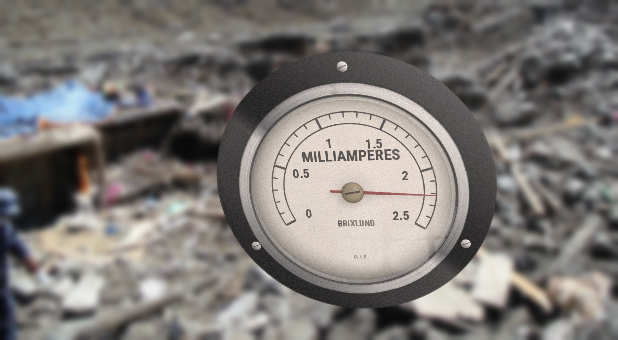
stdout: mA 2.2
